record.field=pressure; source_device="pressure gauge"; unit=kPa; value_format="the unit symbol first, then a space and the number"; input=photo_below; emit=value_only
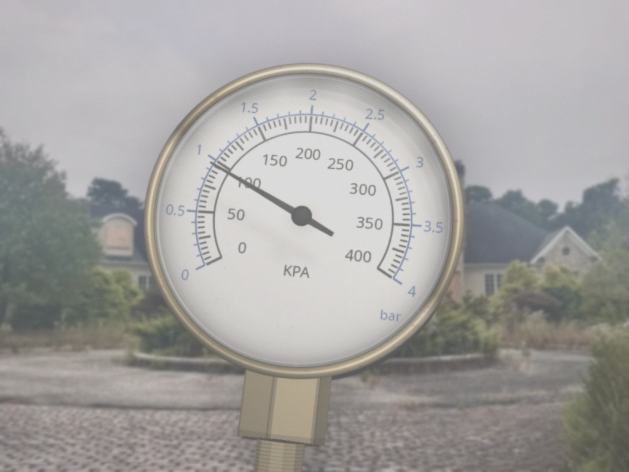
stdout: kPa 95
